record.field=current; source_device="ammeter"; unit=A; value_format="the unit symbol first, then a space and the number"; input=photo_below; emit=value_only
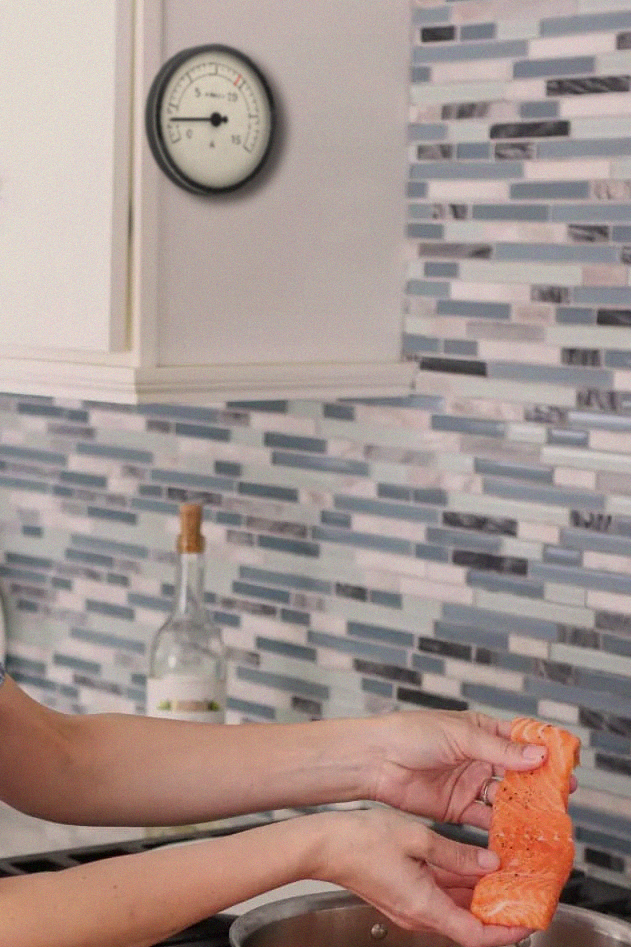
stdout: A 1.5
